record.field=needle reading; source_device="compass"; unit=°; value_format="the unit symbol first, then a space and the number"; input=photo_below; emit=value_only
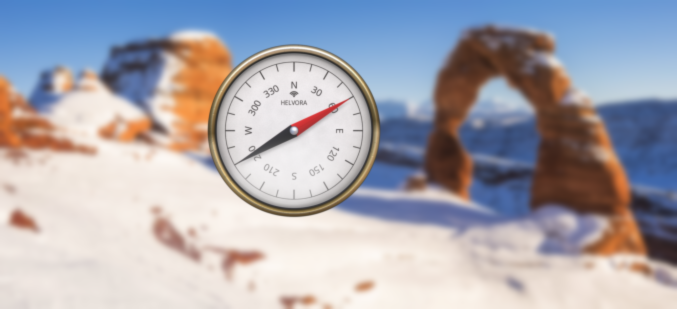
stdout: ° 60
